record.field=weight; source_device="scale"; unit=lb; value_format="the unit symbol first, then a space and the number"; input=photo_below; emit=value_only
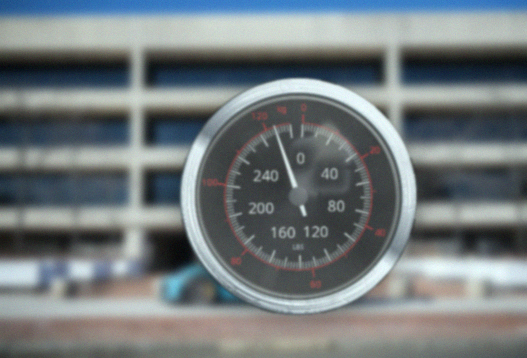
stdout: lb 270
